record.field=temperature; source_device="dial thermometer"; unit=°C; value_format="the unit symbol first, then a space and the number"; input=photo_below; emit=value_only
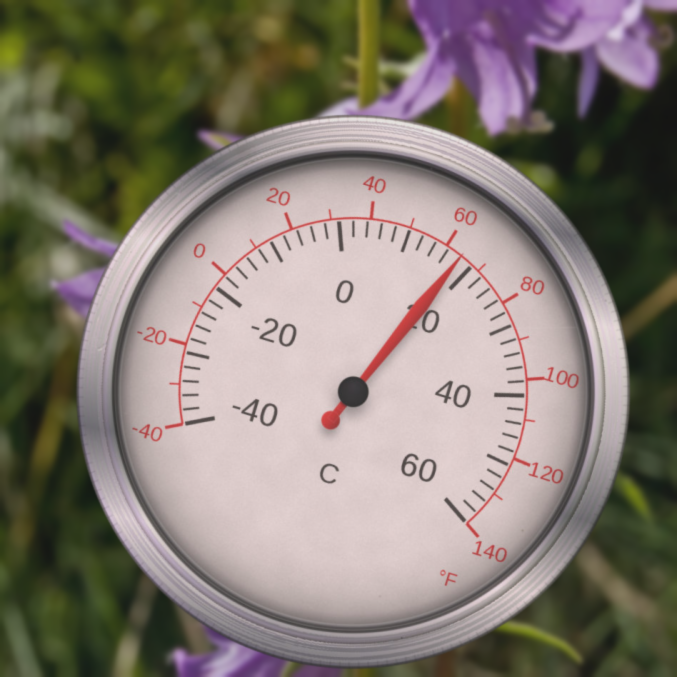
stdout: °C 18
